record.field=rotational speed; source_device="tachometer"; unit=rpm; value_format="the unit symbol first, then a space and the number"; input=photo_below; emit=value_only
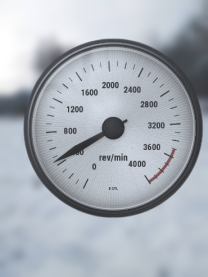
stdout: rpm 450
